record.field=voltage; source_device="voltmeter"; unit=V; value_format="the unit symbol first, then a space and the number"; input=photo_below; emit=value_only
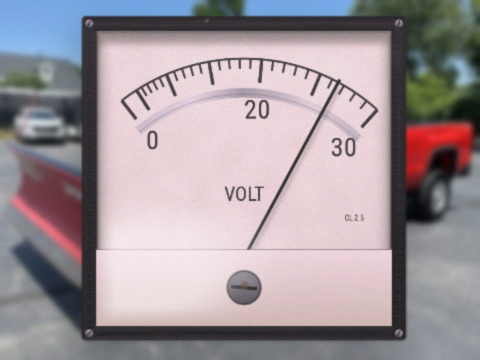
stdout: V 26.5
